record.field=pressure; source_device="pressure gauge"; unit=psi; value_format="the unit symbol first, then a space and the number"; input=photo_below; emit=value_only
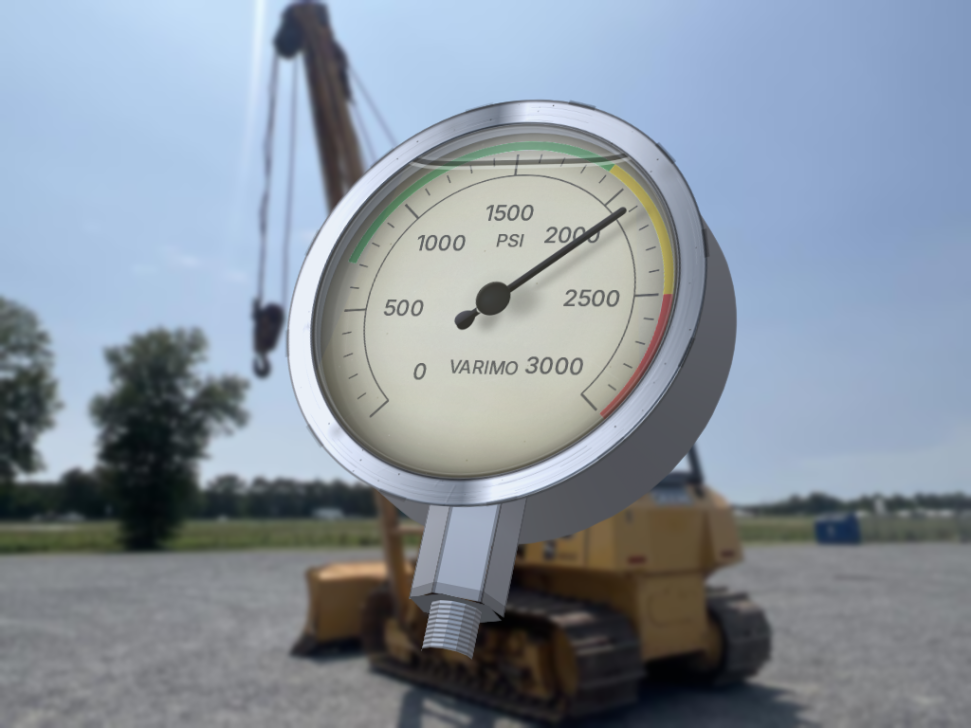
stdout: psi 2100
